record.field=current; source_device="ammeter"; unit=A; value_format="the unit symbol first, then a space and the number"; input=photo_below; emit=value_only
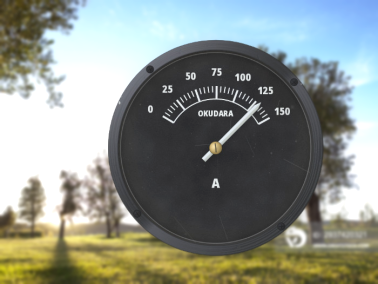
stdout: A 130
